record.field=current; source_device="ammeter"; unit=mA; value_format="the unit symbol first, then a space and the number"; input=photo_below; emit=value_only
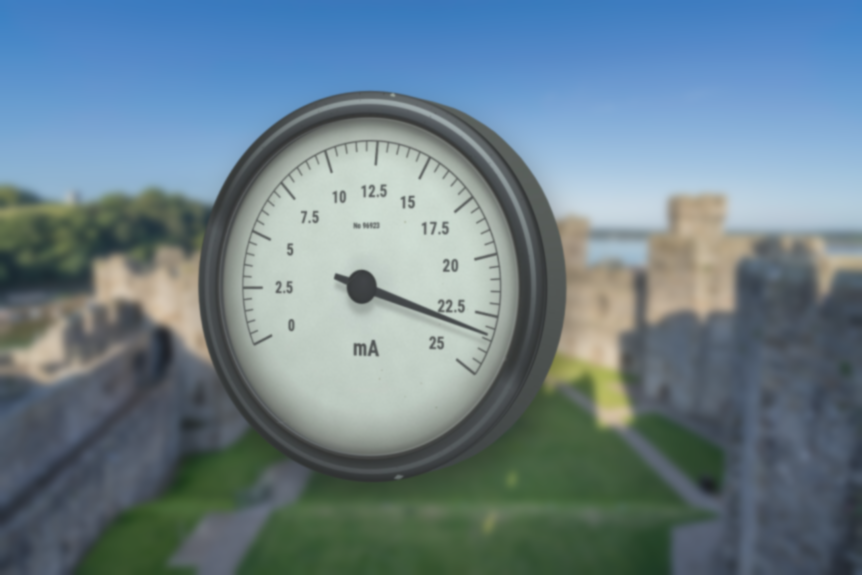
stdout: mA 23.25
